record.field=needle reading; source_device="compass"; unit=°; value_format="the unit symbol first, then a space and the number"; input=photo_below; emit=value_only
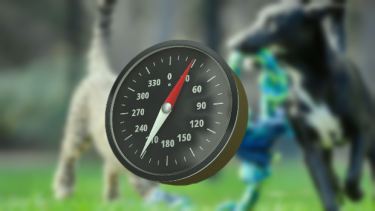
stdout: ° 30
